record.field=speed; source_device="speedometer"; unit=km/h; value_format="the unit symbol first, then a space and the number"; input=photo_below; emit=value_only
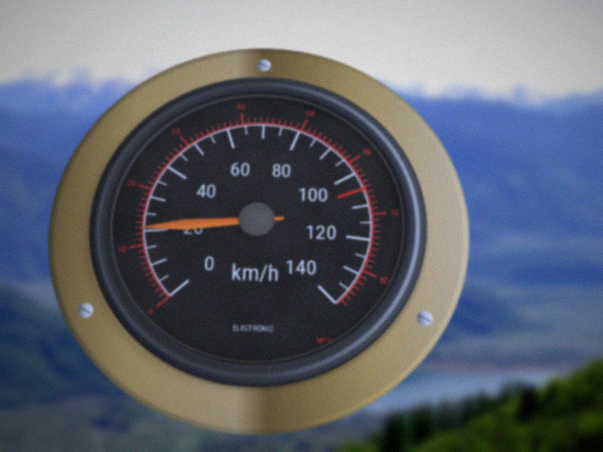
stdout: km/h 20
